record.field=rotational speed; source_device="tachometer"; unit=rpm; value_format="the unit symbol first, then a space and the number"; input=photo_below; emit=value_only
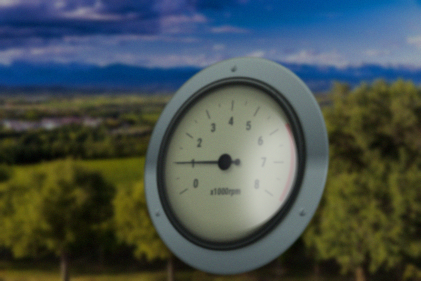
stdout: rpm 1000
